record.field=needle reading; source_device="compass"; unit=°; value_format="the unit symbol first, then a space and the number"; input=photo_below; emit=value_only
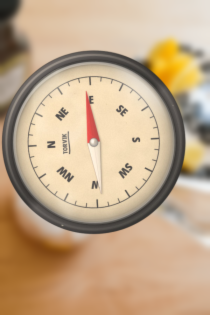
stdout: ° 85
